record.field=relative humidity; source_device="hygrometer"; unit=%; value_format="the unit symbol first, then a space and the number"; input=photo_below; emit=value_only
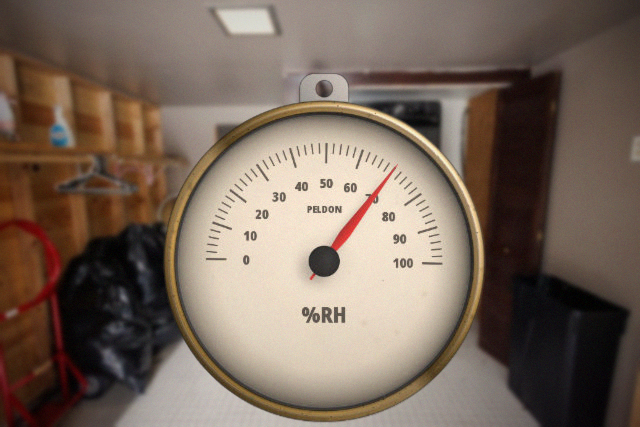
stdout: % 70
